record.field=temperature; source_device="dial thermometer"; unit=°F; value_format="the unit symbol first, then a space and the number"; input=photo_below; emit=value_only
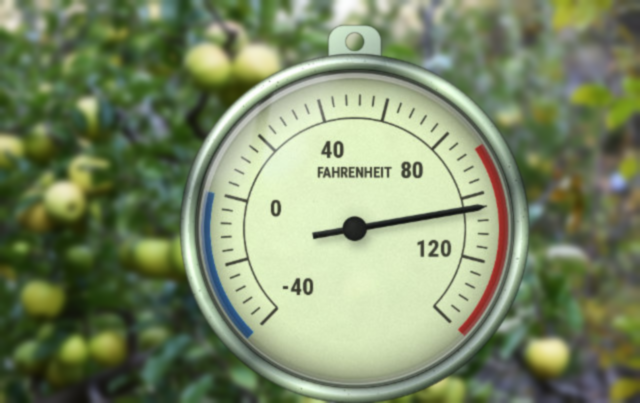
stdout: °F 104
